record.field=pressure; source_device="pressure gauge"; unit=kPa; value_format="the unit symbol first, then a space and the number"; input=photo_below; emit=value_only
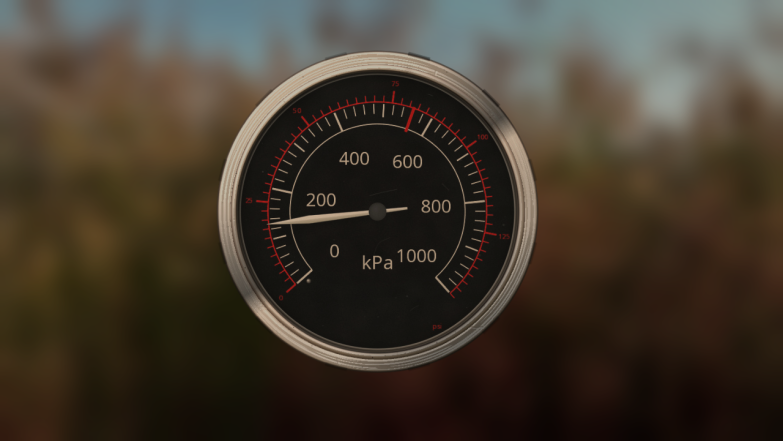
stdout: kPa 130
